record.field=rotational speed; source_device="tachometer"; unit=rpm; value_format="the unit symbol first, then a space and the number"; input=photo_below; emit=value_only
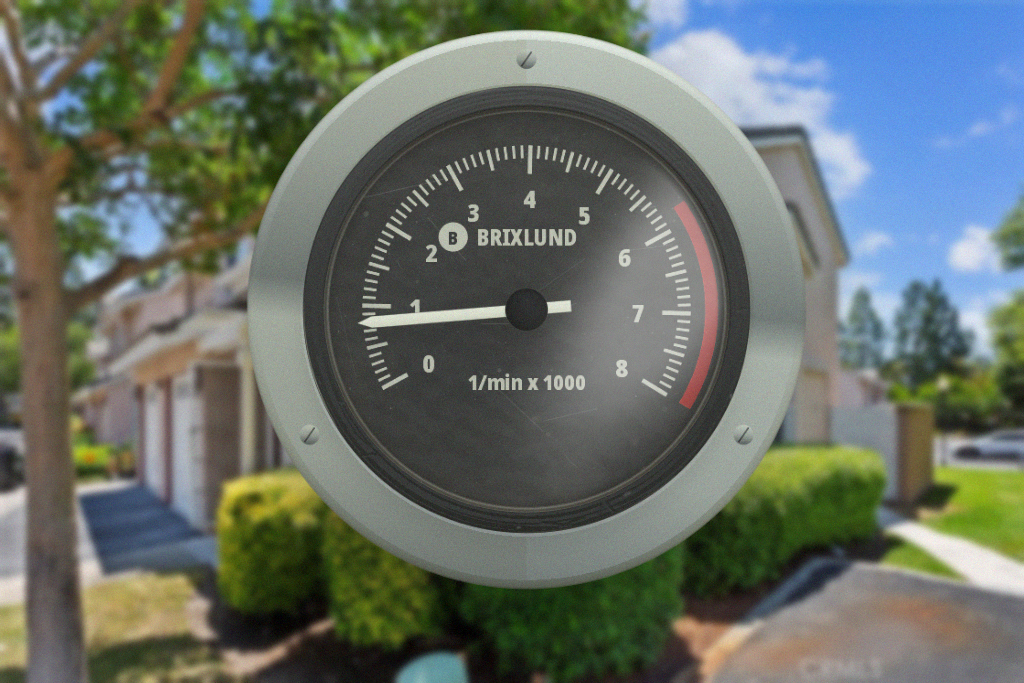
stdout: rpm 800
